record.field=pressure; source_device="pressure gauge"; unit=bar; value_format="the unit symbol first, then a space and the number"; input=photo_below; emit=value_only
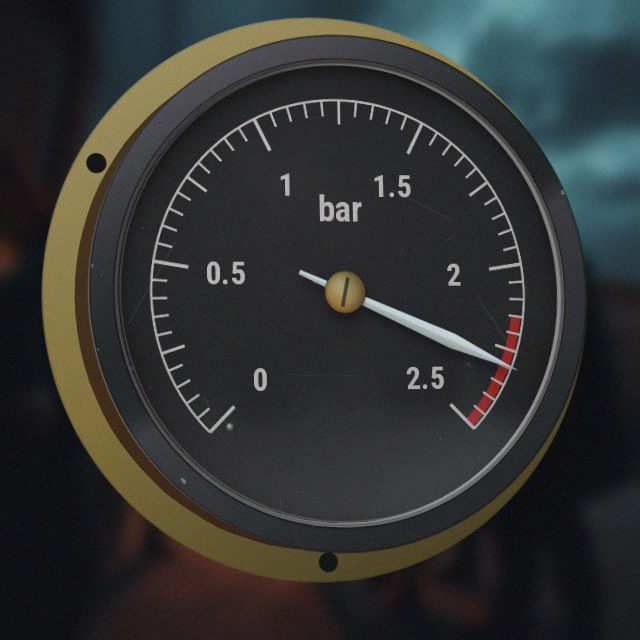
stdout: bar 2.3
